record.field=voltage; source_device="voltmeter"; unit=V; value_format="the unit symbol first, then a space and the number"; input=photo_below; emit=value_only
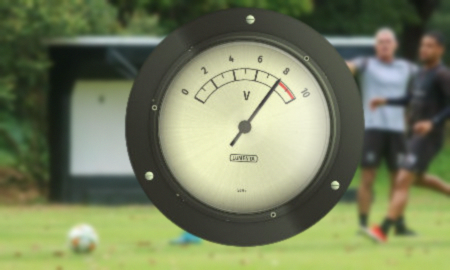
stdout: V 8
